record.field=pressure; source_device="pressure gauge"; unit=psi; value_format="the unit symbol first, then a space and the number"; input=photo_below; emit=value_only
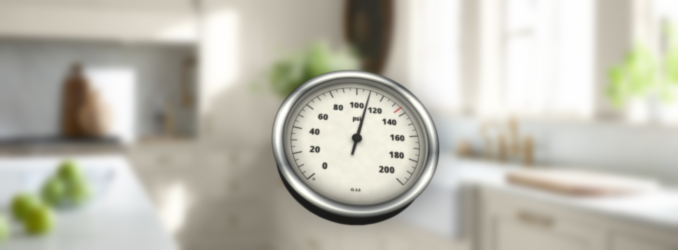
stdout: psi 110
